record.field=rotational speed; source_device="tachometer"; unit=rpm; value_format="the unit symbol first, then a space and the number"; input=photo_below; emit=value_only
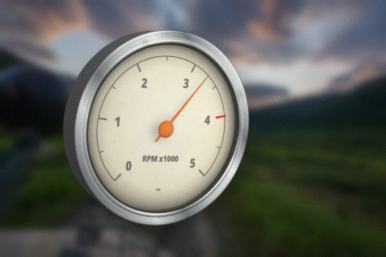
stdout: rpm 3250
